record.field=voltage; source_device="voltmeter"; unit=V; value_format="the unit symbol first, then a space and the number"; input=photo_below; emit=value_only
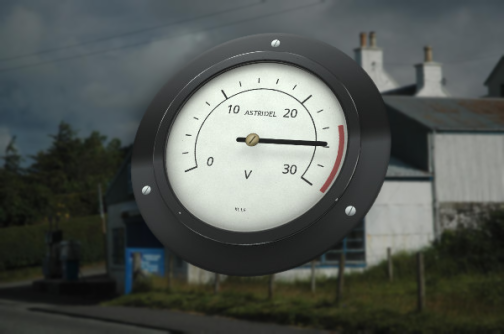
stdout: V 26
